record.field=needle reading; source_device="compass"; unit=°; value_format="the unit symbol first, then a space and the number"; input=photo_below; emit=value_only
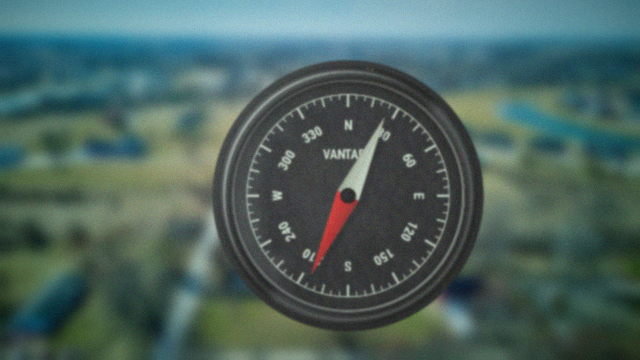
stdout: ° 205
